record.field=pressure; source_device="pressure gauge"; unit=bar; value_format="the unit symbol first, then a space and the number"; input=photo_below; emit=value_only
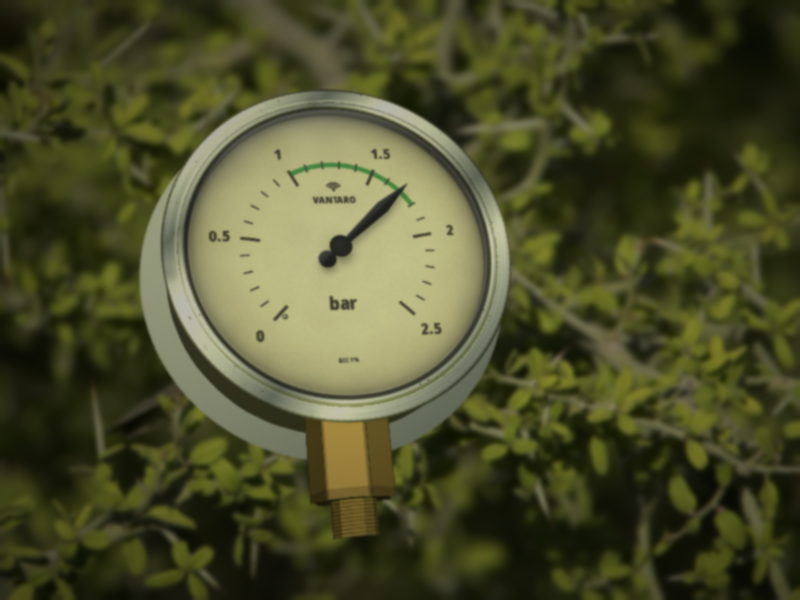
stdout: bar 1.7
